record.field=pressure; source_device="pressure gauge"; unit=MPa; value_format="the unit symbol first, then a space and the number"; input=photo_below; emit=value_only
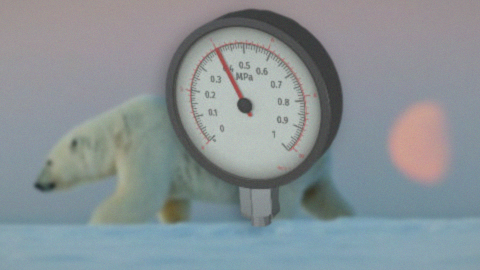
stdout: MPa 0.4
